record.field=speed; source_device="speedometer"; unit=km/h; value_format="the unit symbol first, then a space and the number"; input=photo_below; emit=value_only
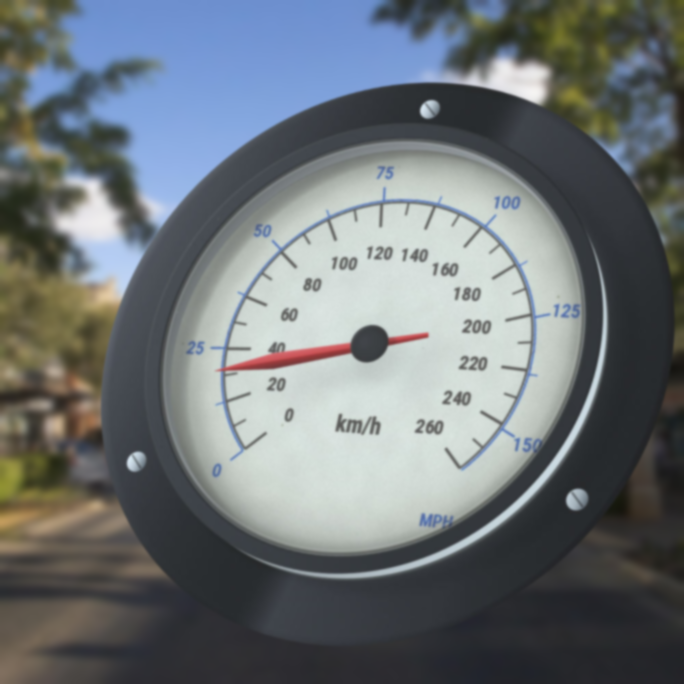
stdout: km/h 30
